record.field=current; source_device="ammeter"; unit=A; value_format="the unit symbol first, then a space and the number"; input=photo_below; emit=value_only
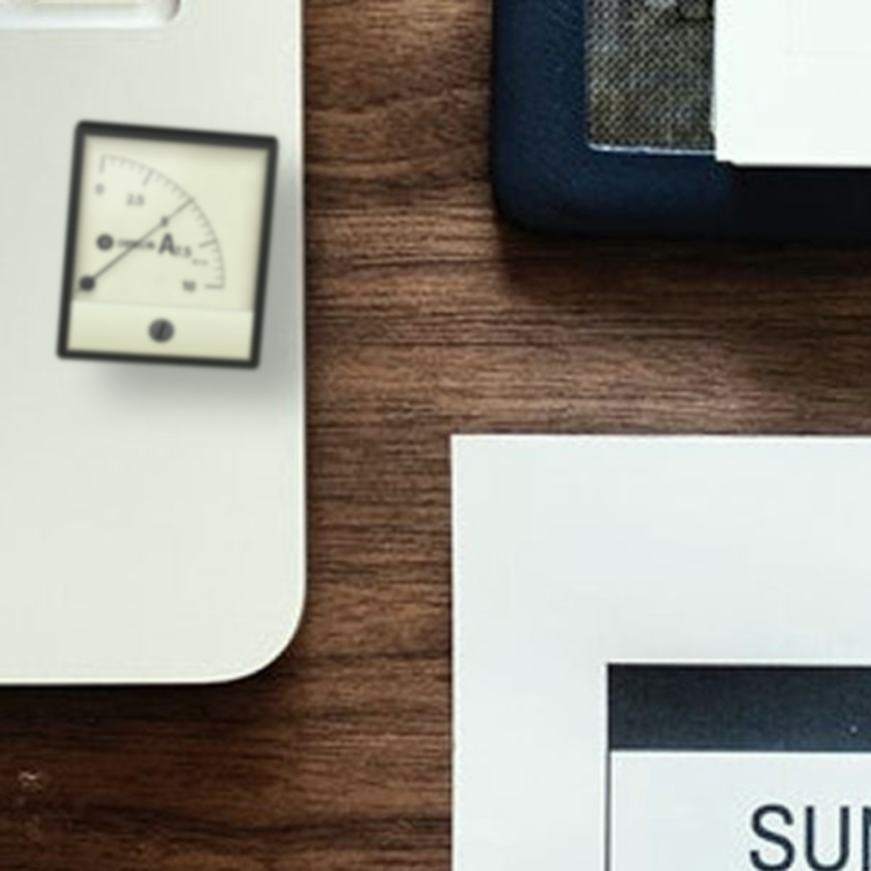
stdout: A 5
